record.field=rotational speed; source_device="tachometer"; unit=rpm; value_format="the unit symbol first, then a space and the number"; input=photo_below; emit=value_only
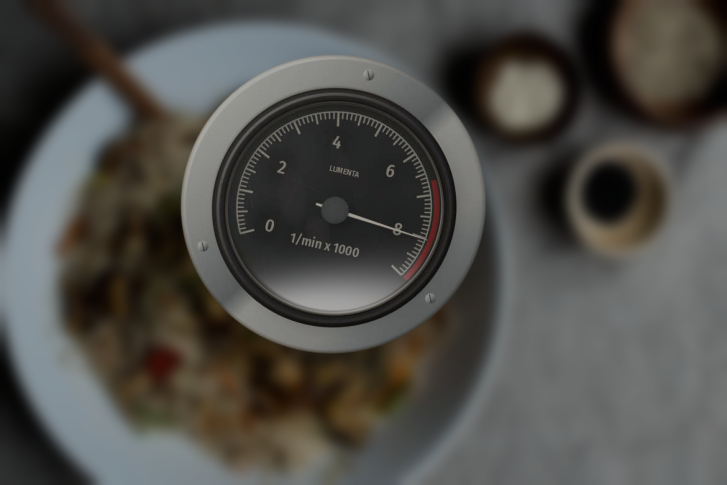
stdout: rpm 8000
